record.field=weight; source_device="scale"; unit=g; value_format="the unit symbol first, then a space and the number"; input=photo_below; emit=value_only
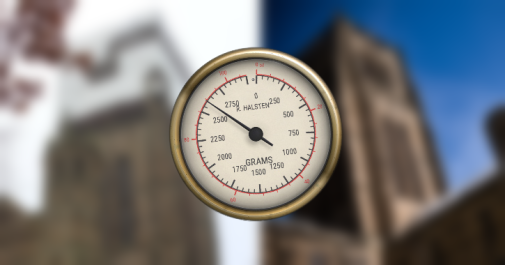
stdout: g 2600
